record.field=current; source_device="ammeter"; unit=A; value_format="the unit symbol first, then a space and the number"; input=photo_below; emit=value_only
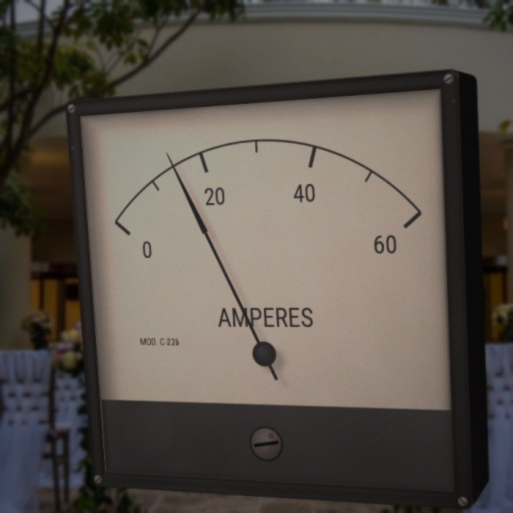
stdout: A 15
